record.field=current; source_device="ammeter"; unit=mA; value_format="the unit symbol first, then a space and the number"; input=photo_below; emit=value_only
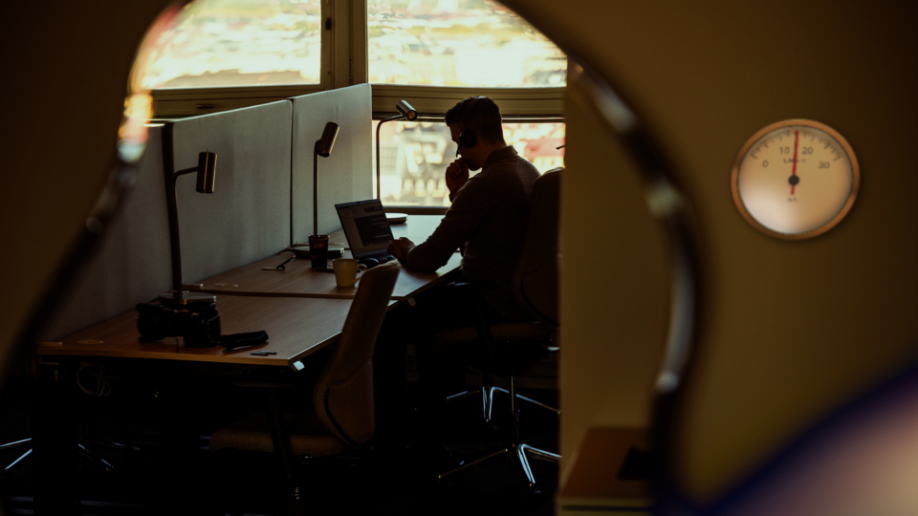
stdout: mA 15
